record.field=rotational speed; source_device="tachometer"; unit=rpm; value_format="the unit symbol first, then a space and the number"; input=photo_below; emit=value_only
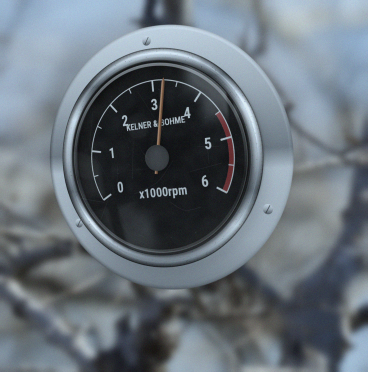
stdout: rpm 3250
